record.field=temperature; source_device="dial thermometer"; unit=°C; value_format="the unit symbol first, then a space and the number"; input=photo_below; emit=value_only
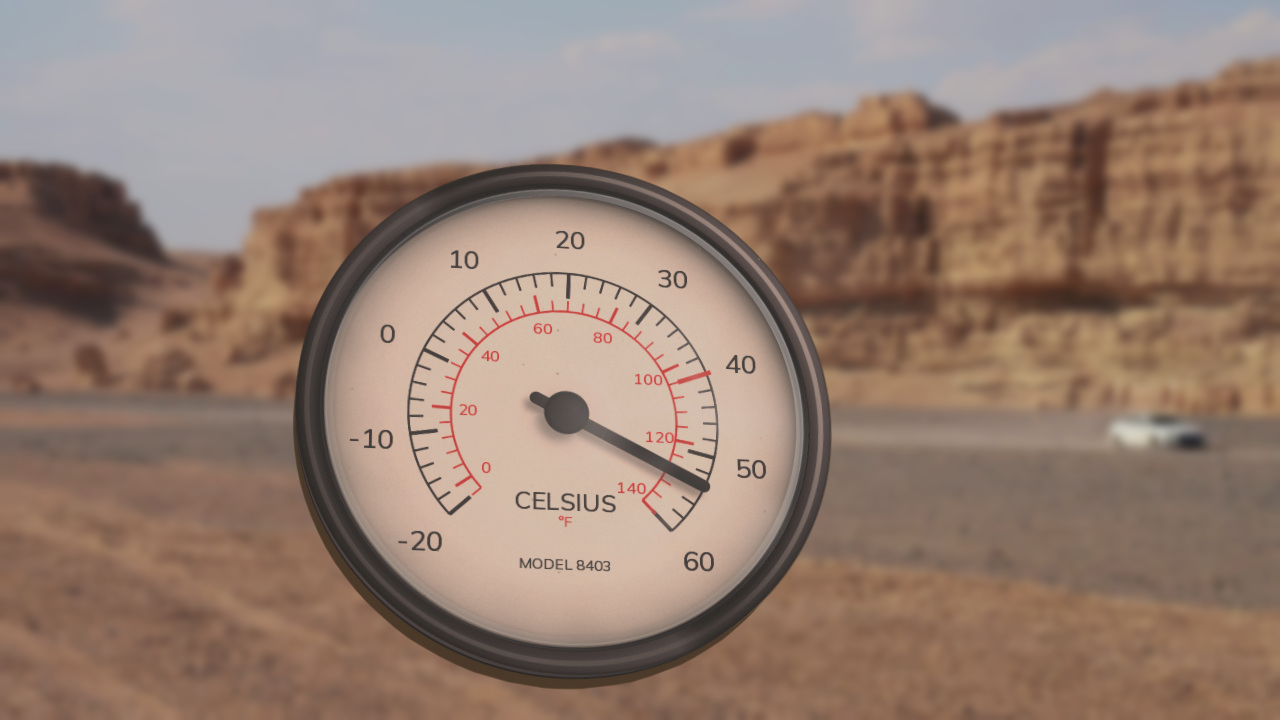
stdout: °C 54
